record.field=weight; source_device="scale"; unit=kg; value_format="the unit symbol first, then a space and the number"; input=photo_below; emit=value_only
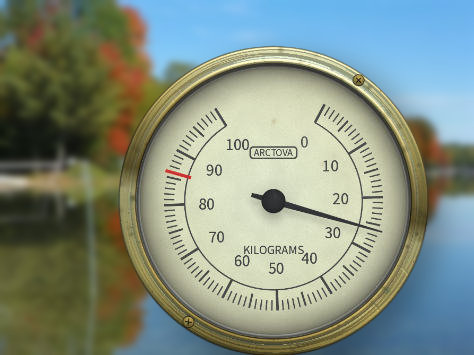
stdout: kg 26
